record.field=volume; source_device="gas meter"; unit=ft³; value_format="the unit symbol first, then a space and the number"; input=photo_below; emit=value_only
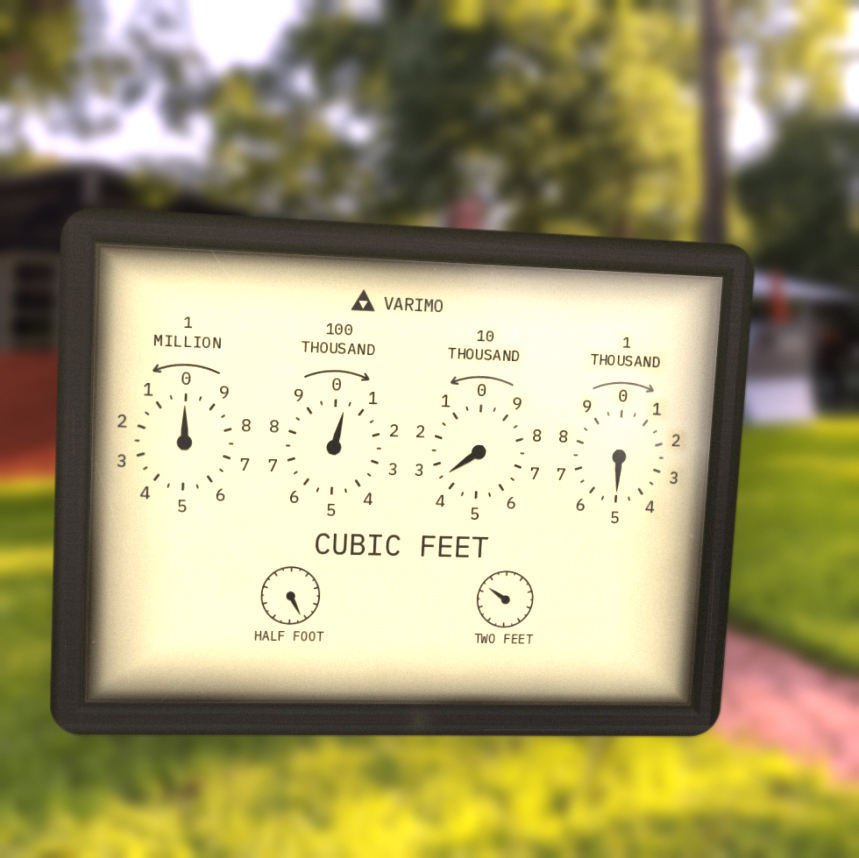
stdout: ft³ 3500
